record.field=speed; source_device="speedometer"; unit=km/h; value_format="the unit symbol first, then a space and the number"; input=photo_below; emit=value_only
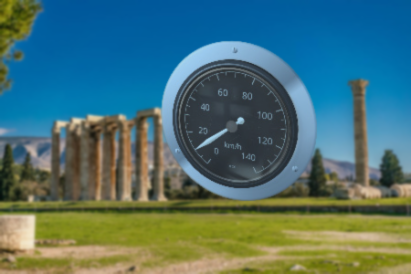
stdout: km/h 10
